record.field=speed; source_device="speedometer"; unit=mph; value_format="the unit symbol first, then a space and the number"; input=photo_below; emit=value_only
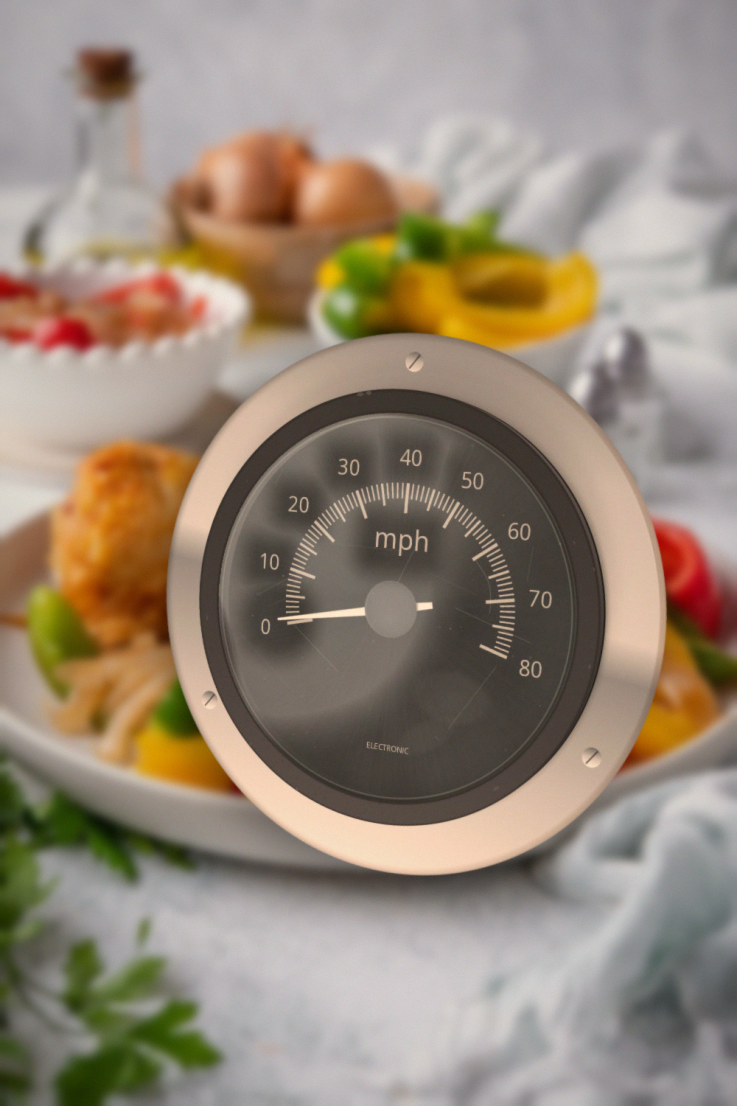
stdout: mph 1
